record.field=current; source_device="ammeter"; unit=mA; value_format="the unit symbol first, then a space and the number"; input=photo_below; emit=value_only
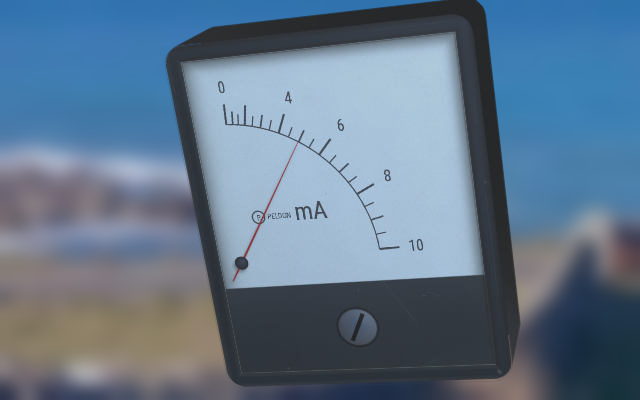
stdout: mA 5
